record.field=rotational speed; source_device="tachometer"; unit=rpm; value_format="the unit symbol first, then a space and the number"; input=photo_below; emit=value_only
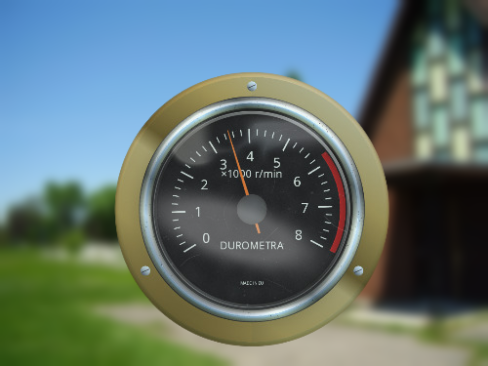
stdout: rpm 3500
